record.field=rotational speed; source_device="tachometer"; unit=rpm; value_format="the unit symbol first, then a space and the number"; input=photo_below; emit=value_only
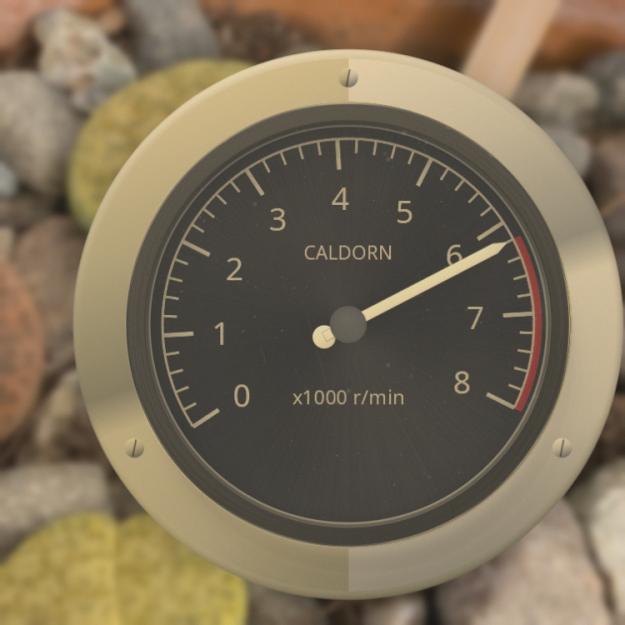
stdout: rpm 6200
